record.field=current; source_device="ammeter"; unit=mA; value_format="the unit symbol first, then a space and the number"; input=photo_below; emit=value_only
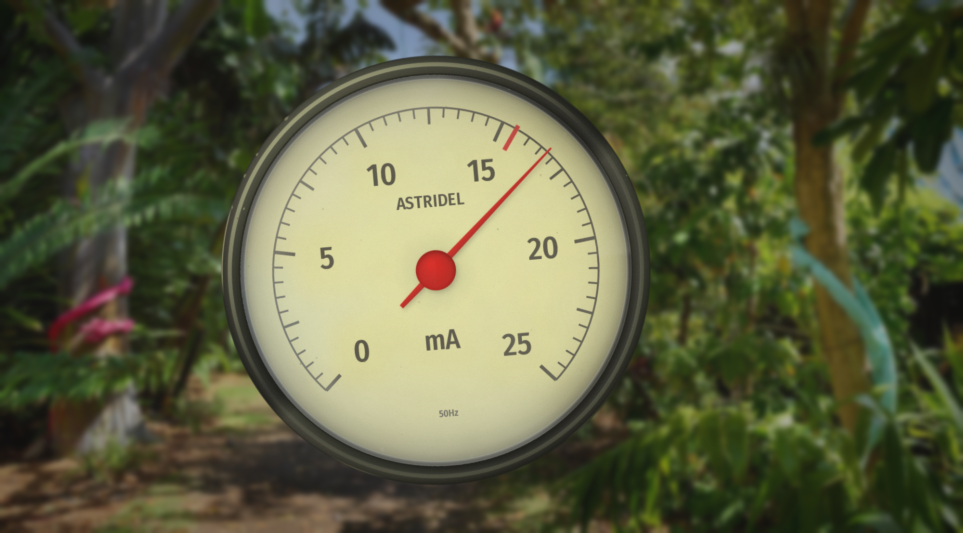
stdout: mA 16.75
